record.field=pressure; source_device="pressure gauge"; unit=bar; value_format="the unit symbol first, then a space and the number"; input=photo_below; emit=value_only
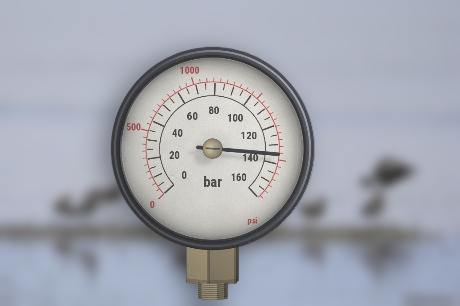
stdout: bar 135
